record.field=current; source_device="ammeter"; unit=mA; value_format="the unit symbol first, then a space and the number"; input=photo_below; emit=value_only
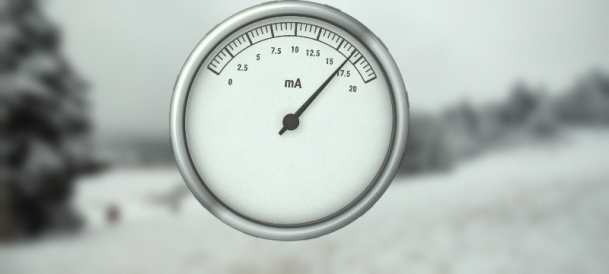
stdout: mA 16.5
